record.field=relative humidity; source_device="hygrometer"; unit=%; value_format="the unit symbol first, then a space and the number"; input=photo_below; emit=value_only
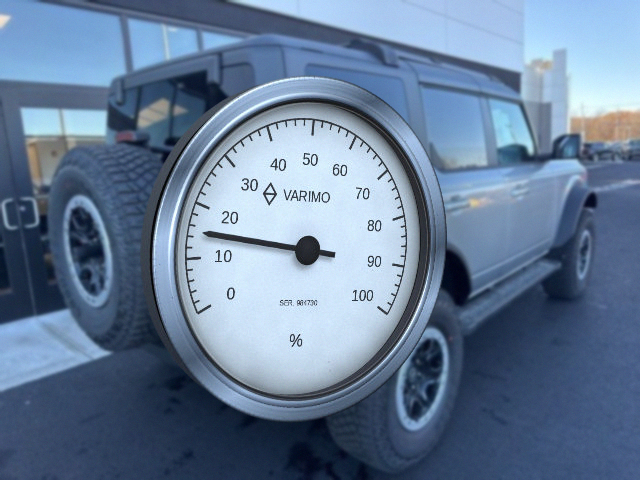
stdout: % 15
